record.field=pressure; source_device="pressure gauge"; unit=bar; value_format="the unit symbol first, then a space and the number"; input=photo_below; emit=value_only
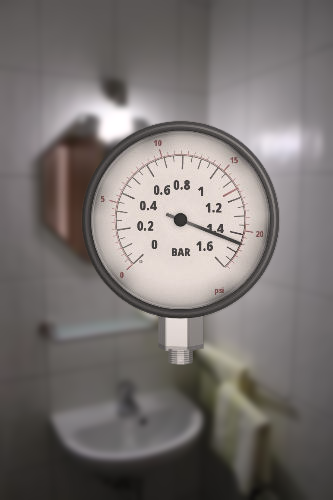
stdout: bar 1.45
